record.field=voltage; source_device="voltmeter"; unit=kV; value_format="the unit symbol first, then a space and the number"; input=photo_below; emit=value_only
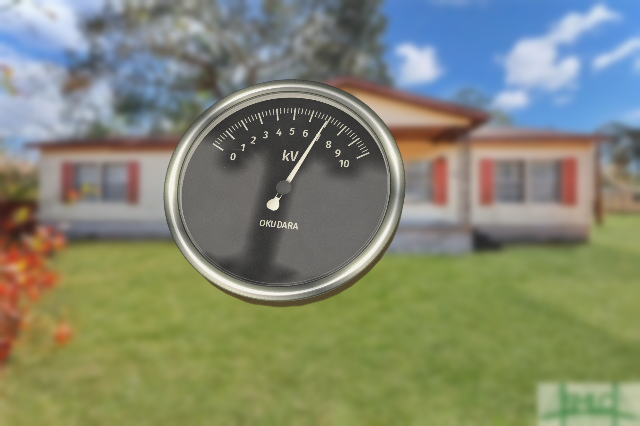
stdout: kV 7
